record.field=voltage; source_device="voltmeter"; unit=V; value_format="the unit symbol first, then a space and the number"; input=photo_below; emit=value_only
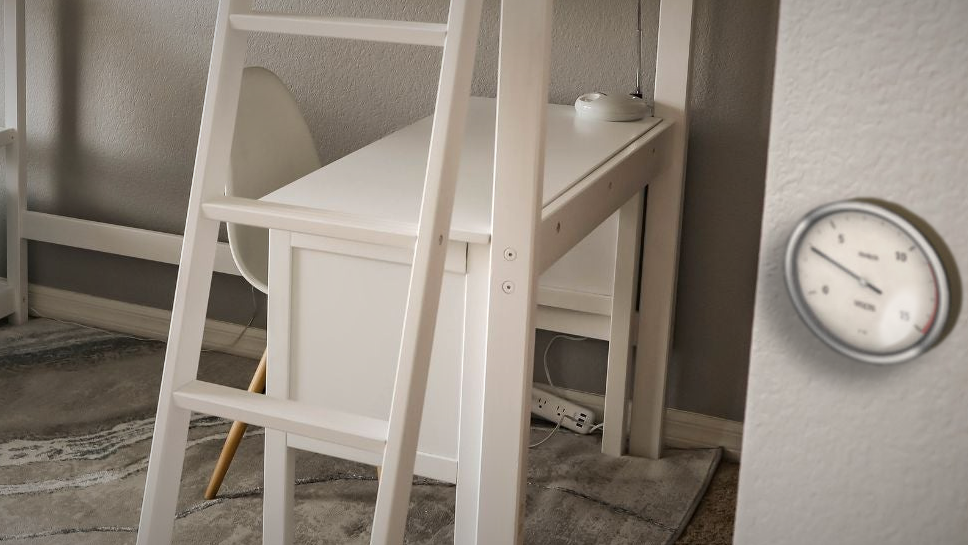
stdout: V 3
